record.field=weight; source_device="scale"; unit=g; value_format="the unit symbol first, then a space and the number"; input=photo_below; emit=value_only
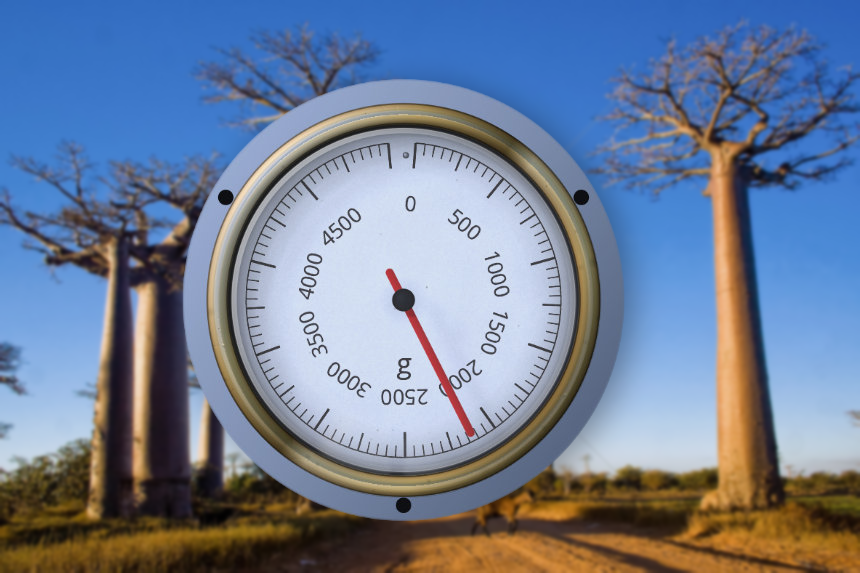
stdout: g 2125
